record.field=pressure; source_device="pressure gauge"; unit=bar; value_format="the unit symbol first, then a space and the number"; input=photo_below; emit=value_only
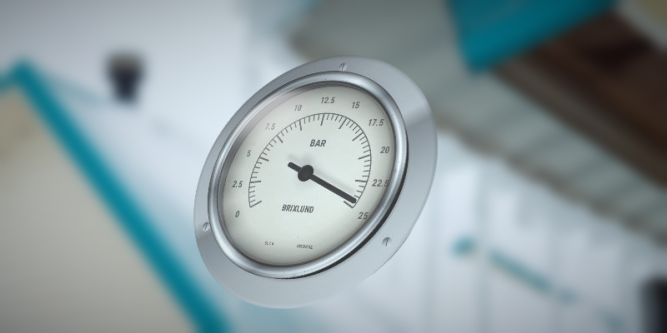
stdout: bar 24.5
